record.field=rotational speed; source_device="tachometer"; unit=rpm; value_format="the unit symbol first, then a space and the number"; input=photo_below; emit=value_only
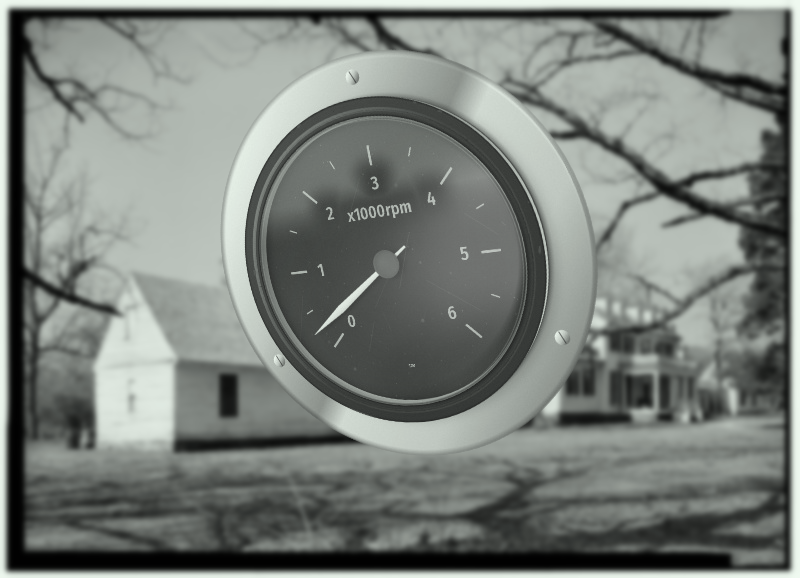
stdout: rpm 250
